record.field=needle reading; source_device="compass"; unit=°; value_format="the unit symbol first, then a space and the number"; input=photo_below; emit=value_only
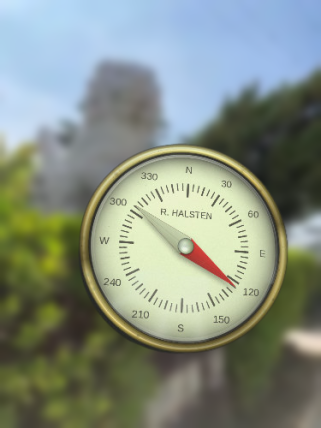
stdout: ° 125
